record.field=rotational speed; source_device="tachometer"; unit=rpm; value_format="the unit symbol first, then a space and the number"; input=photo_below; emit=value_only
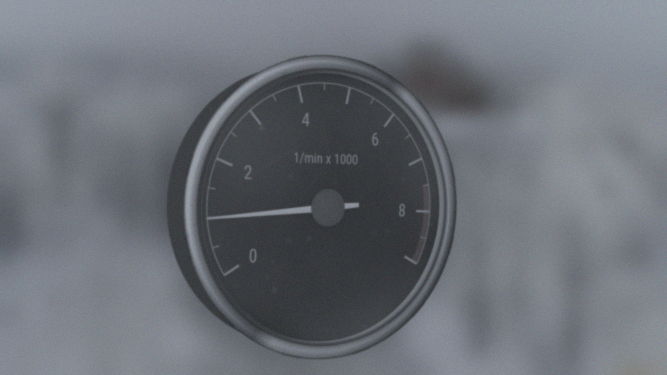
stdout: rpm 1000
